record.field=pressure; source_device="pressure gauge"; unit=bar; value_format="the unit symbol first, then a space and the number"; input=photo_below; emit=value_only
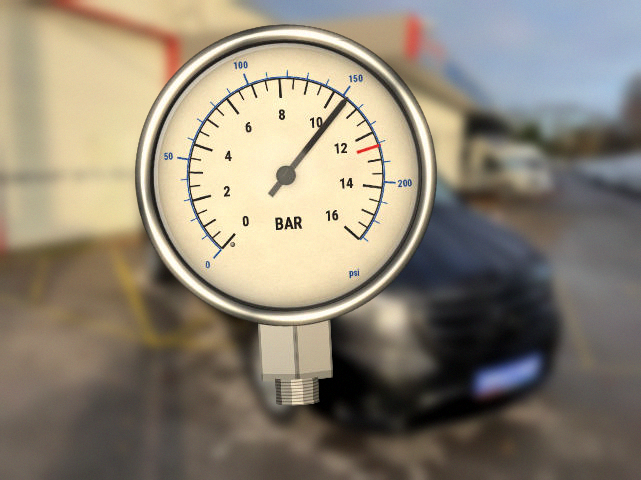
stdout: bar 10.5
